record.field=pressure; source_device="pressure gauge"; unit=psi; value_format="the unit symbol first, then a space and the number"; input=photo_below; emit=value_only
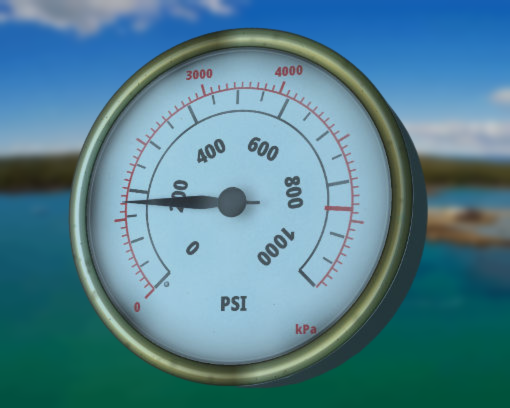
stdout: psi 175
